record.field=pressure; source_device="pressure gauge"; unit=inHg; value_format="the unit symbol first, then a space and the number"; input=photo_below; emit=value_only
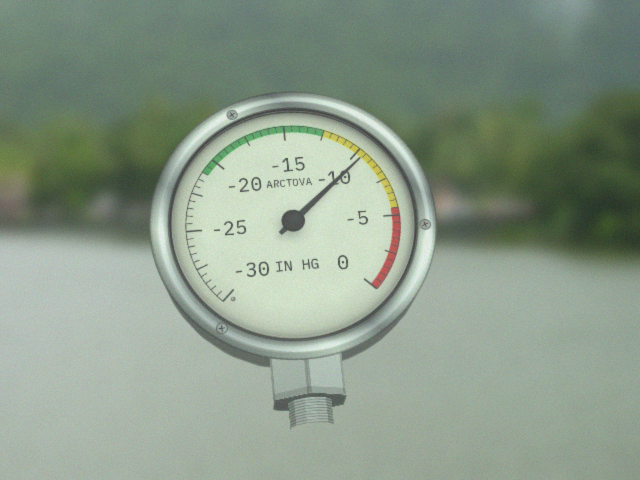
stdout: inHg -9.5
